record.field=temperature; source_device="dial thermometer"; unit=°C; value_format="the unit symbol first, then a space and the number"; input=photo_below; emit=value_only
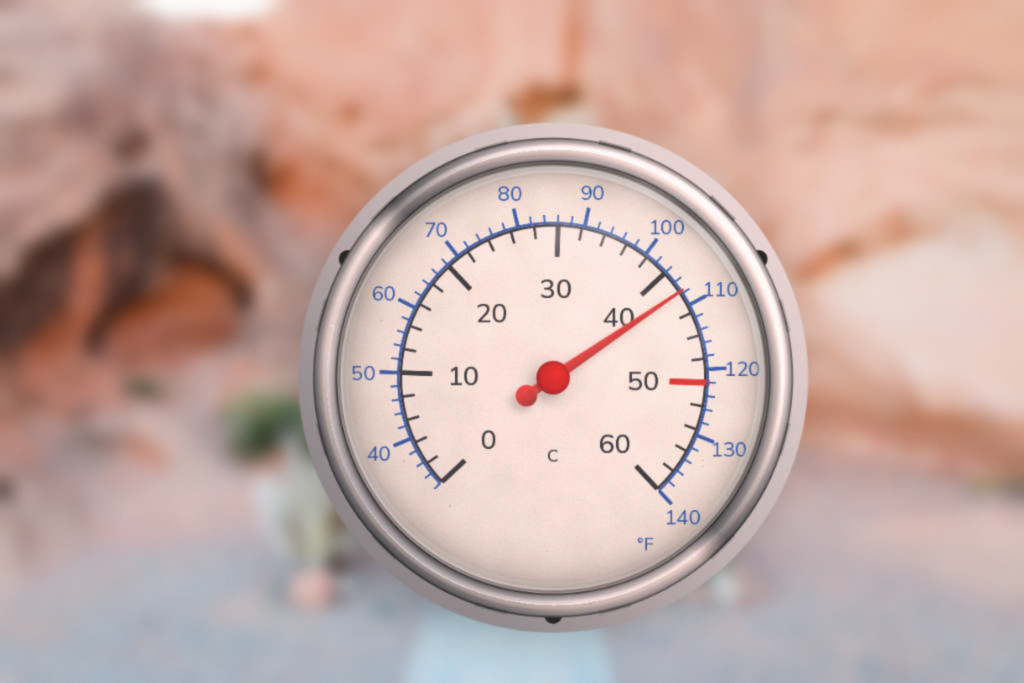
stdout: °C 42
